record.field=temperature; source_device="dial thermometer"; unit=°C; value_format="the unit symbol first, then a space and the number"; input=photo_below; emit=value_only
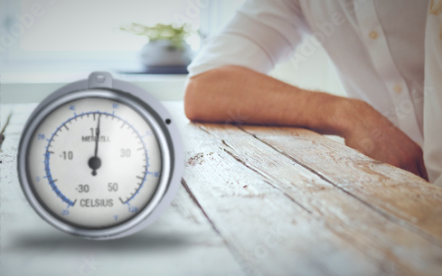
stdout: °C 12
